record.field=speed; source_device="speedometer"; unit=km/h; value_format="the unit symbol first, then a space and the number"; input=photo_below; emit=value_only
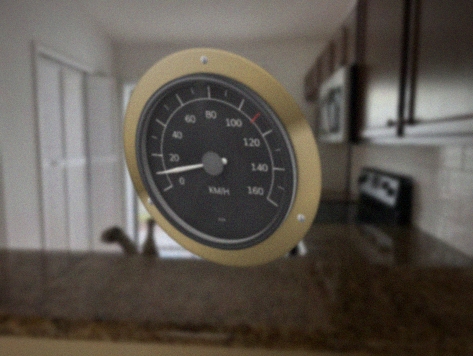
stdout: km/h 10
